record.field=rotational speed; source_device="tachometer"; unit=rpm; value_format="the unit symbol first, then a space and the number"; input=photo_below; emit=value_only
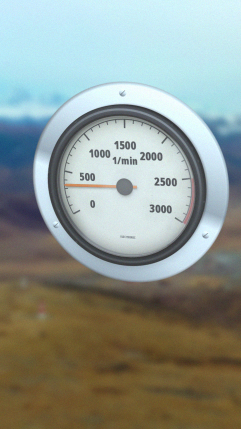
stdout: rpm 350
